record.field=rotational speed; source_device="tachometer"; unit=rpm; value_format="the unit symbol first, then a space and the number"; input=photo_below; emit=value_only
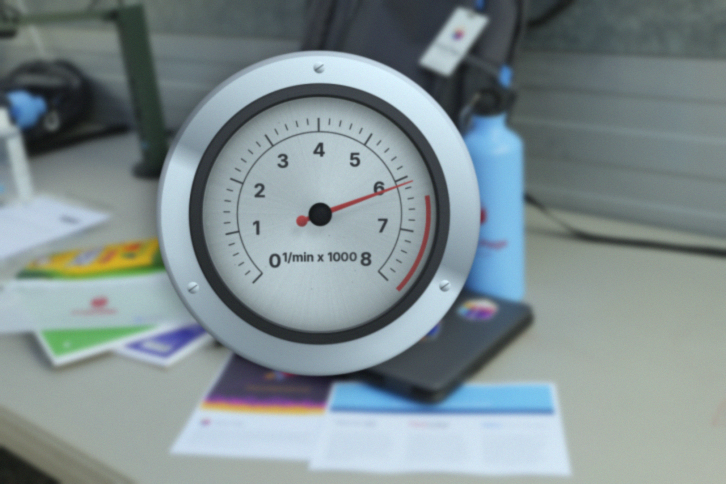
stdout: rpm 6100
